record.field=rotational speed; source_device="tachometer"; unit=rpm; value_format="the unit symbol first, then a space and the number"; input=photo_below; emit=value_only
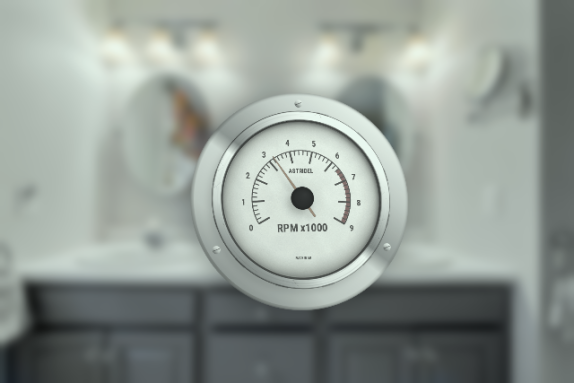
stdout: rpm 3200
